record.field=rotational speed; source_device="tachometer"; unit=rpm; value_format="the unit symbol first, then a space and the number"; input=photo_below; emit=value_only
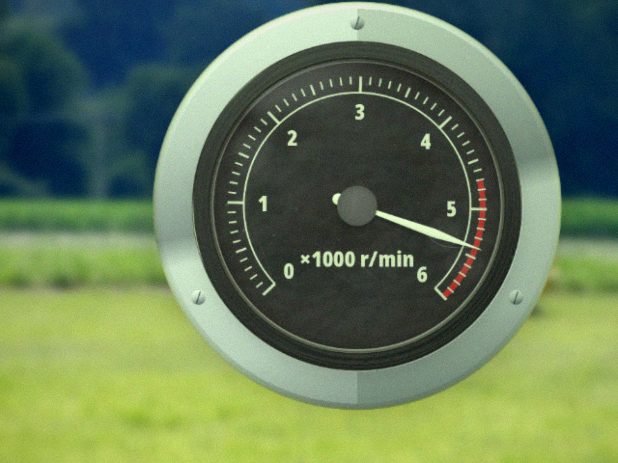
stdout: rpm 5400
